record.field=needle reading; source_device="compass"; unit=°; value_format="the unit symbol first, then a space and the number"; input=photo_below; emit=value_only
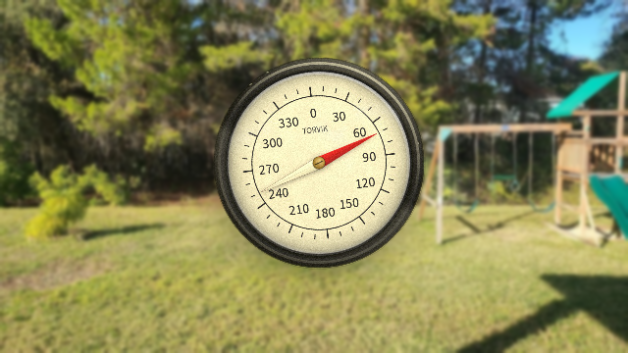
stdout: ° 70
